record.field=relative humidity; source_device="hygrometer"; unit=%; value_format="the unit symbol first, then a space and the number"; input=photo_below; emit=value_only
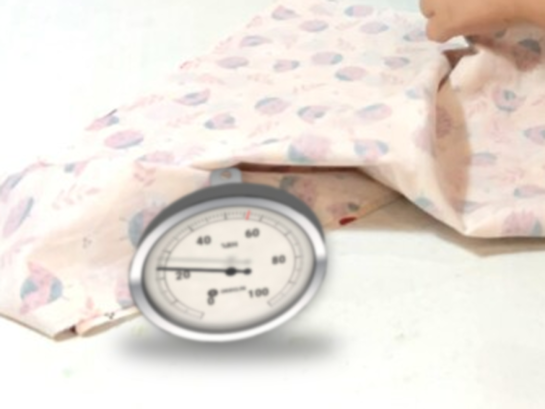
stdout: % 25
